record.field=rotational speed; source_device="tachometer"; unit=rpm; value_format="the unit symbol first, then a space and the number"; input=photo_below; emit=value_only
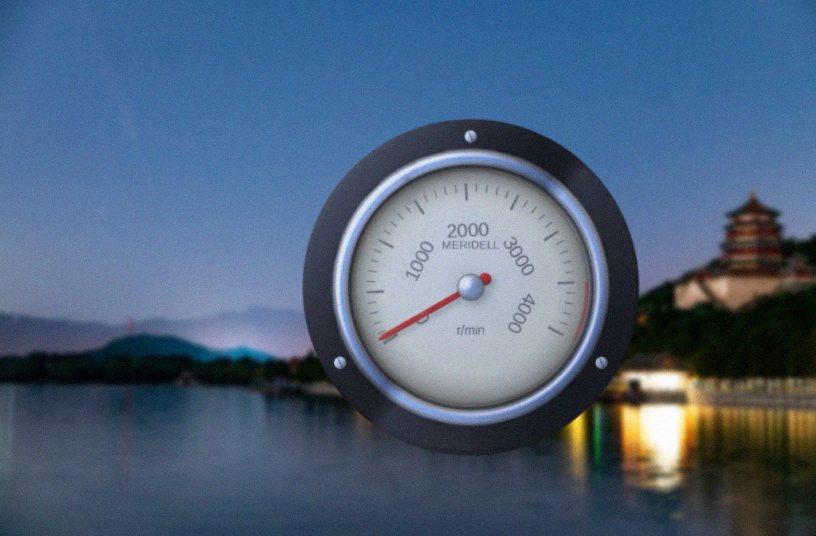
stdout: rpm 50
